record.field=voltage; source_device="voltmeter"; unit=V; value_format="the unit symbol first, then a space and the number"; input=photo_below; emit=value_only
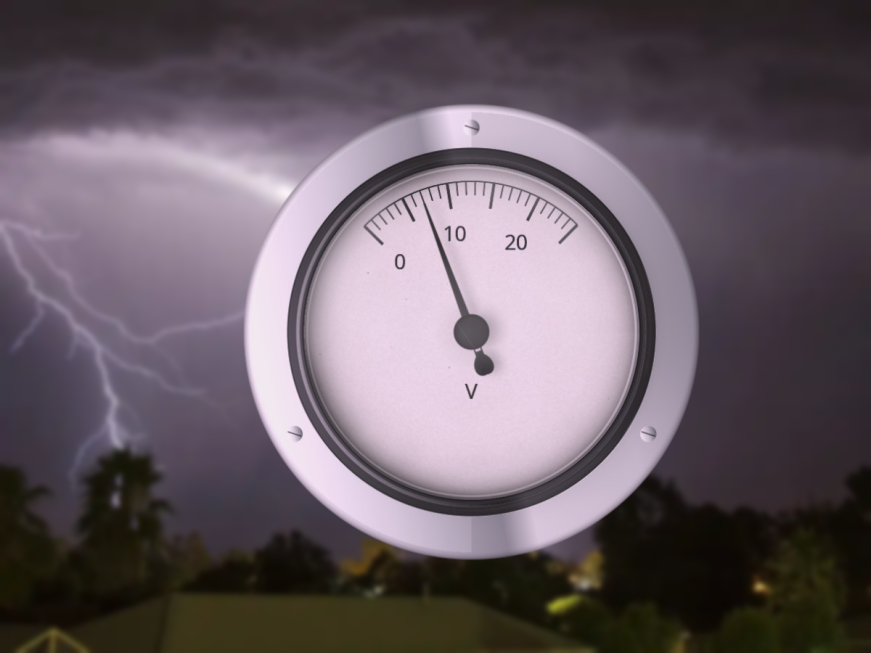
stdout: V 7
